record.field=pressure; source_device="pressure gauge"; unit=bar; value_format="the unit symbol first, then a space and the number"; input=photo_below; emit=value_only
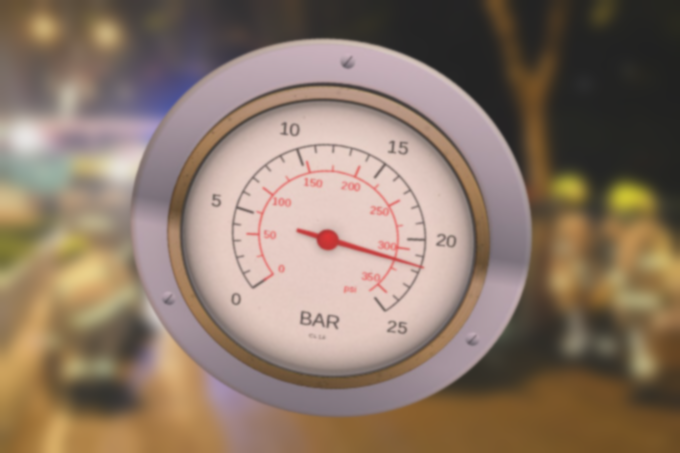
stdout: bar 21.5
